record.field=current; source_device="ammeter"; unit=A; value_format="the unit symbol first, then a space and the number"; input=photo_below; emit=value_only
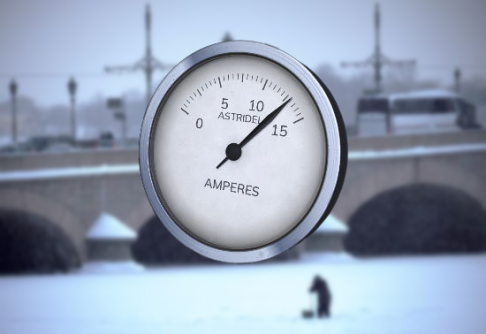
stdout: A 13
